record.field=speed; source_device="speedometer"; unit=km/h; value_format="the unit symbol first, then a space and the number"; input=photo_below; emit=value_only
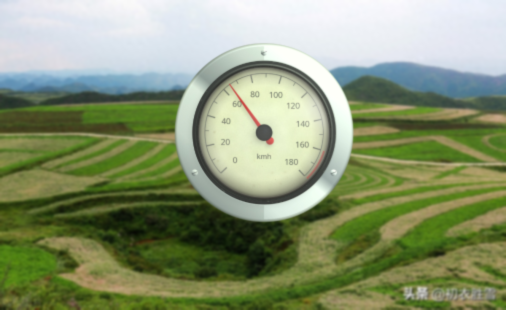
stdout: km/h 65
